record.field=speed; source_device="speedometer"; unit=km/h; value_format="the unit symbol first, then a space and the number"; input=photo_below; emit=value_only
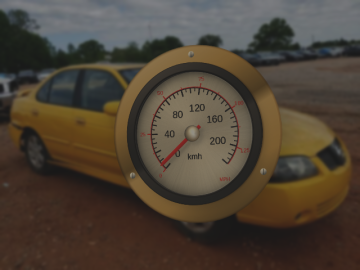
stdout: km/h 5
